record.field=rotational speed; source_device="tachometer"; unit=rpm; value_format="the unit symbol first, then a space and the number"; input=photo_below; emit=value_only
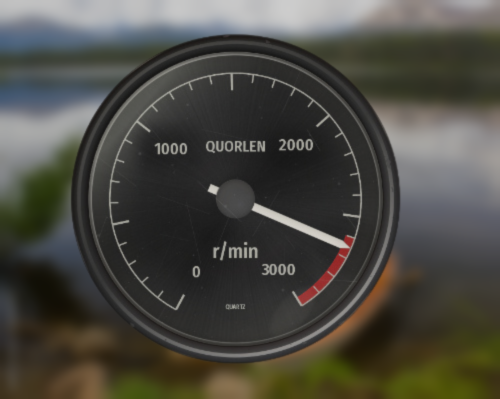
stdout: rpm 2650
